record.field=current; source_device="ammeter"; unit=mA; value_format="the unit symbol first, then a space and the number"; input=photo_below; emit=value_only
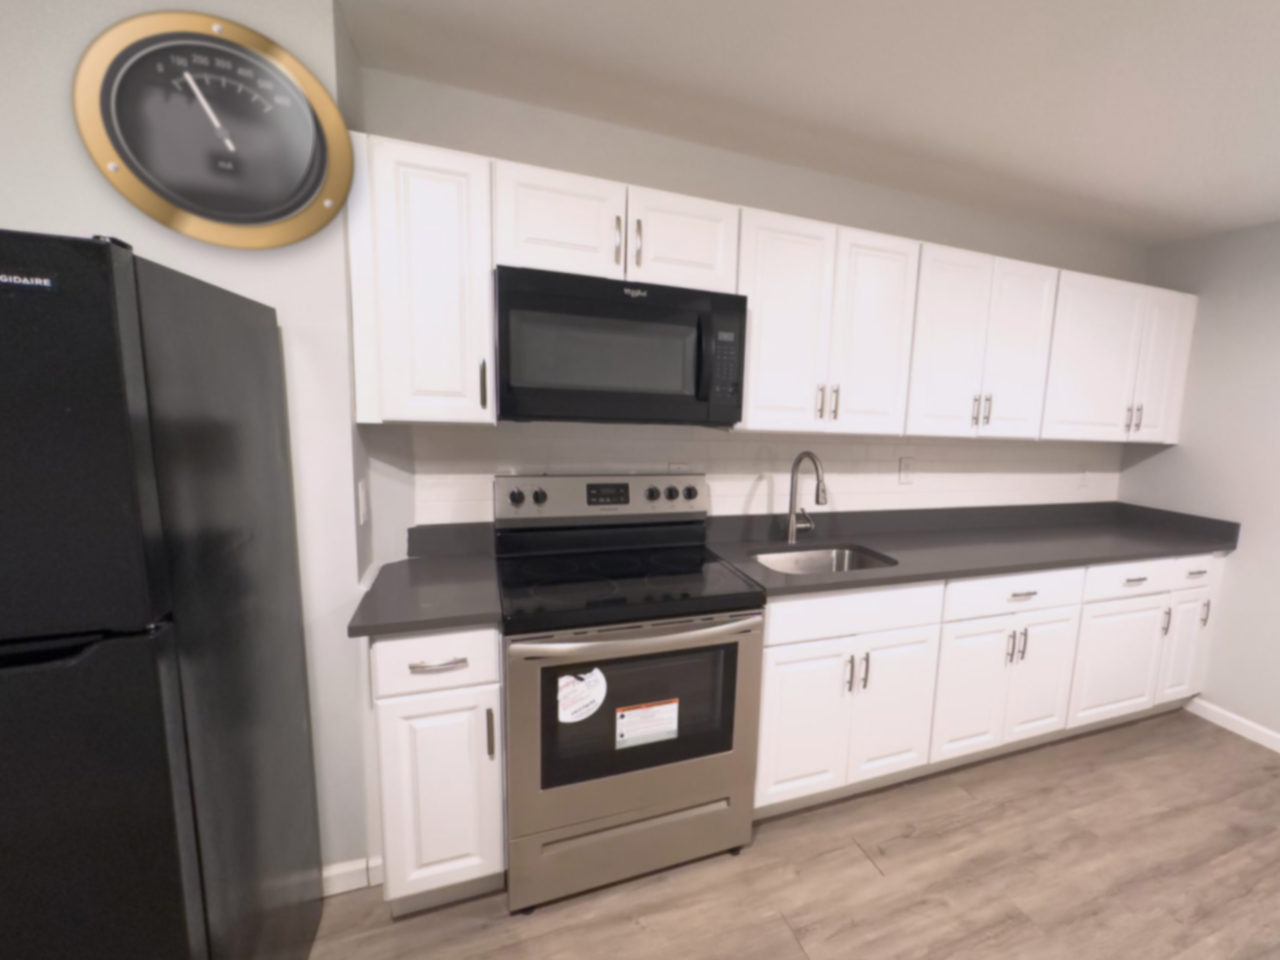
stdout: mA 100
